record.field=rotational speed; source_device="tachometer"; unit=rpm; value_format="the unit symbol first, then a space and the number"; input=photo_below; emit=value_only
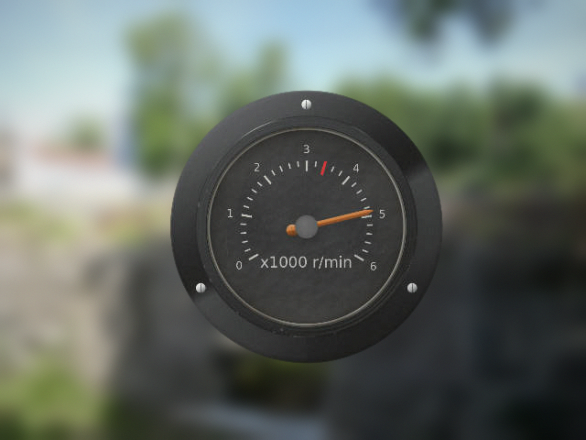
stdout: rpm 4900
